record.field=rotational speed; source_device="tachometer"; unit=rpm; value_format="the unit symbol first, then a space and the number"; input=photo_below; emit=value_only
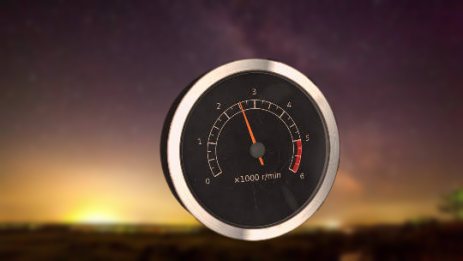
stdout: rpm 2500
